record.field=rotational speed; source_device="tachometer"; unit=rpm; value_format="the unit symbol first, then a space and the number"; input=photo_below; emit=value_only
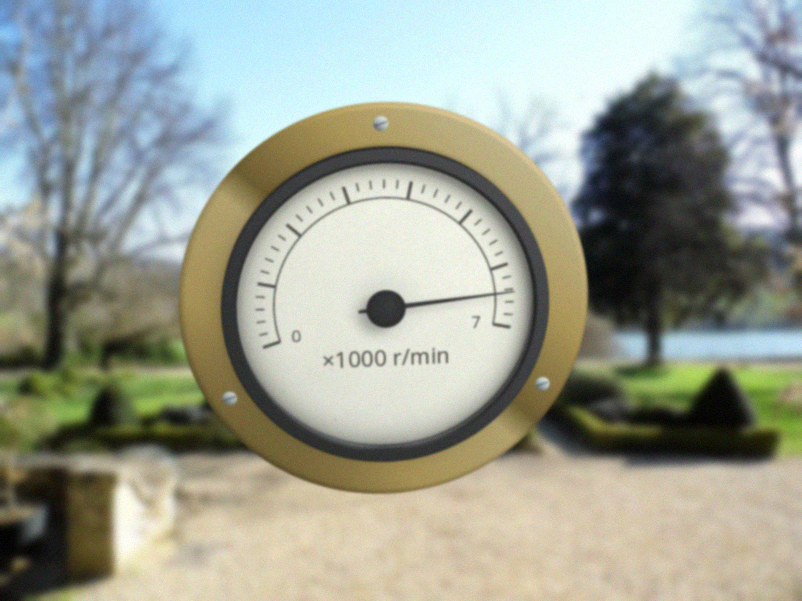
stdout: rpm 6400
